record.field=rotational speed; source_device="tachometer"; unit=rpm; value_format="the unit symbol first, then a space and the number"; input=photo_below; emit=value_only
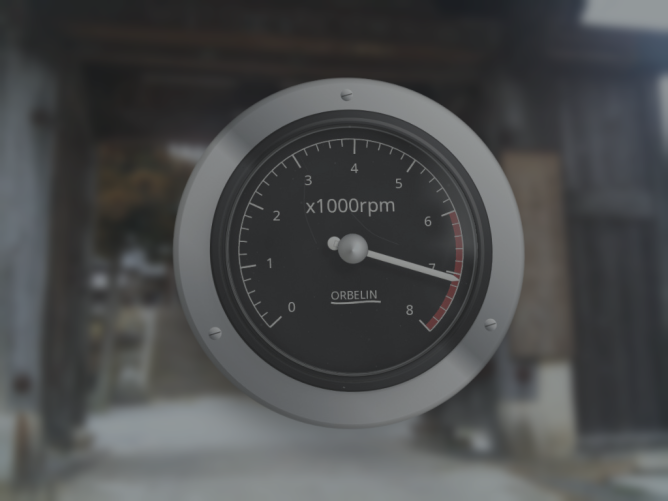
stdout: rpm 7100
